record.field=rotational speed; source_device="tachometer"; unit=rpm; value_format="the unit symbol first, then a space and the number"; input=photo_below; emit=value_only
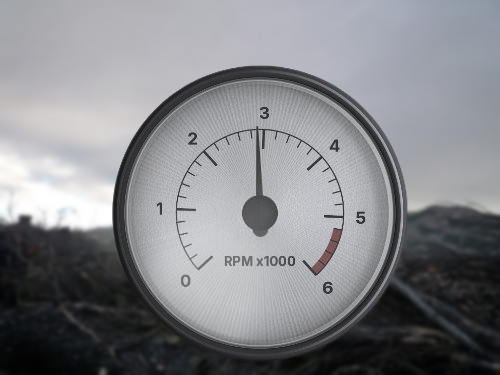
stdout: rpm 2900
